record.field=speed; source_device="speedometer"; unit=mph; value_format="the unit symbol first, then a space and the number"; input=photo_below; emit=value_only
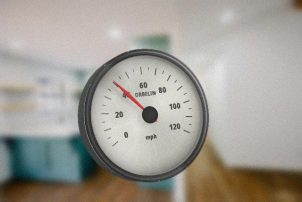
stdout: mph 40
